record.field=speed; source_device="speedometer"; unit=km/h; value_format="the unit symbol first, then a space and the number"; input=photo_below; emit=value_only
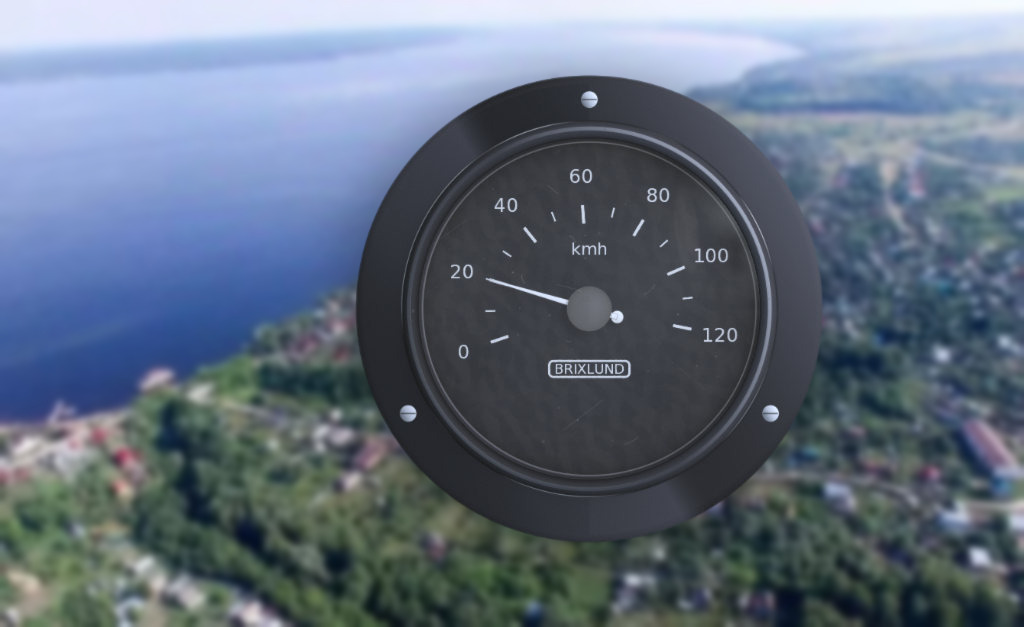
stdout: km/h 20
